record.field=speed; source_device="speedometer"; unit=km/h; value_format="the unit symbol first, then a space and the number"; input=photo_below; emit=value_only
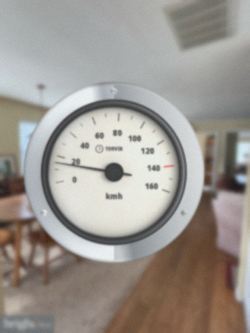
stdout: km/h 15
